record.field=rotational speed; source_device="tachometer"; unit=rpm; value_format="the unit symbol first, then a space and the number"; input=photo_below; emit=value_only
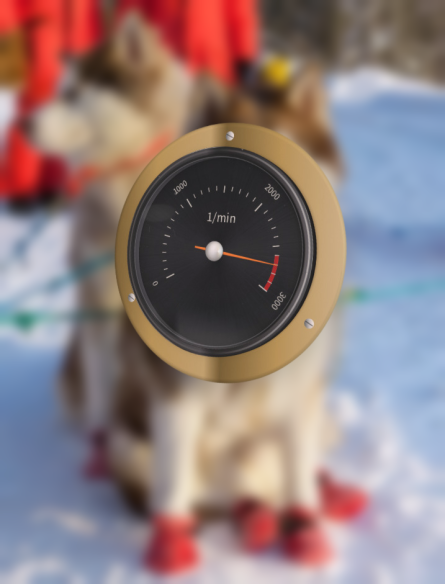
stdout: rpm 2700
